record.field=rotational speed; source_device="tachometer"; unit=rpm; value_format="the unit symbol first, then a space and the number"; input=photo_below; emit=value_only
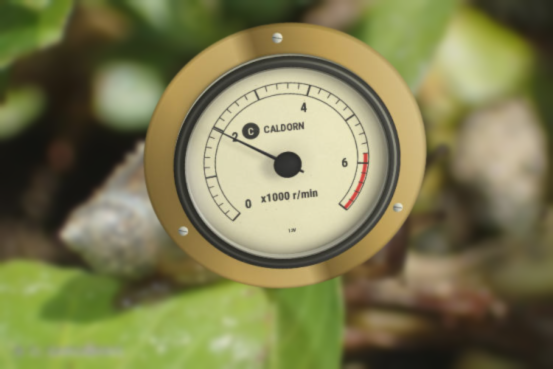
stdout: rpm 2000
